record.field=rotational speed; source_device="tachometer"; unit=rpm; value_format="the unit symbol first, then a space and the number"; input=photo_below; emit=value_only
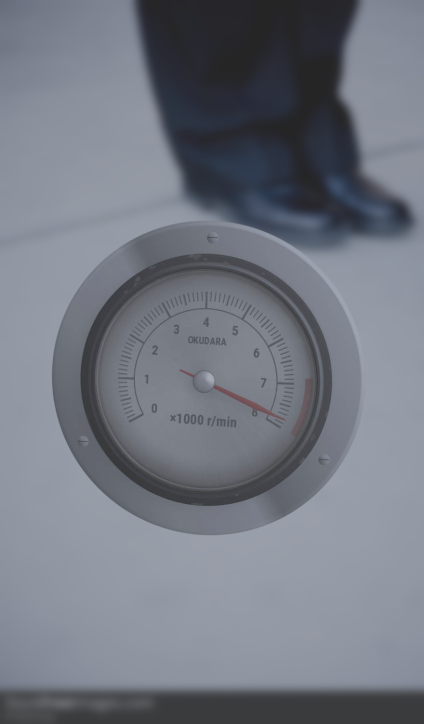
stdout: rpm 7800
